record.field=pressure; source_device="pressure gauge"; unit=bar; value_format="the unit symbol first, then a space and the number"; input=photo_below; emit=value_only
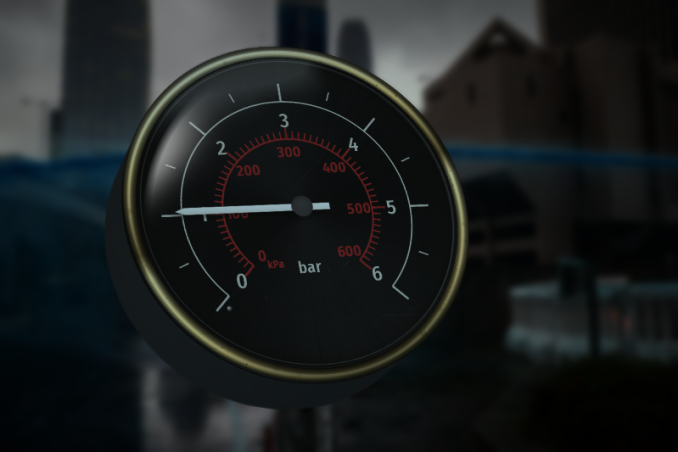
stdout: bar 1
